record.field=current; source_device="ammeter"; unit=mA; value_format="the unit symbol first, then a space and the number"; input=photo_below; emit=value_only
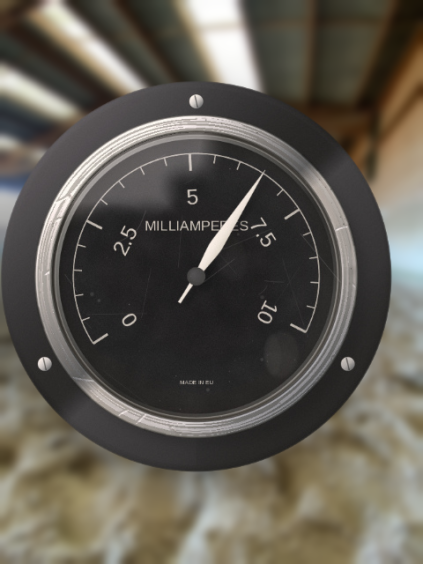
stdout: mA 6.5
